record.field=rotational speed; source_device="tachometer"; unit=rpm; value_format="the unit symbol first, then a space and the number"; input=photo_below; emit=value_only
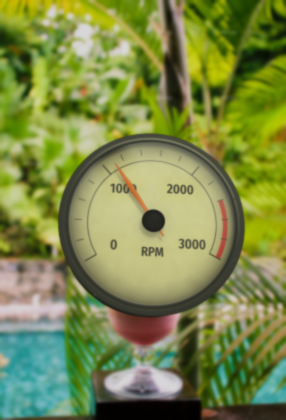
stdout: rpm 1100
